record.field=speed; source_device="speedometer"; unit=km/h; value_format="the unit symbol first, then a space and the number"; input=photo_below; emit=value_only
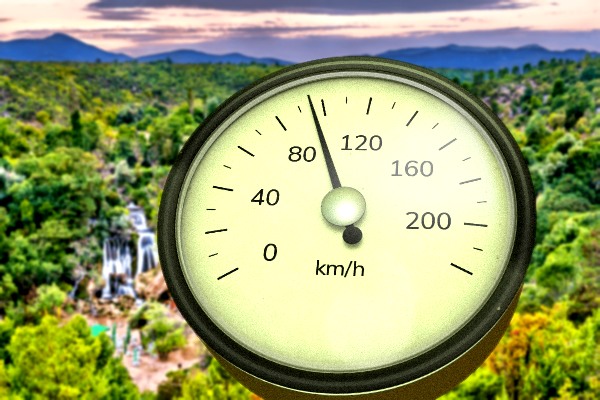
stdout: km/h 95
